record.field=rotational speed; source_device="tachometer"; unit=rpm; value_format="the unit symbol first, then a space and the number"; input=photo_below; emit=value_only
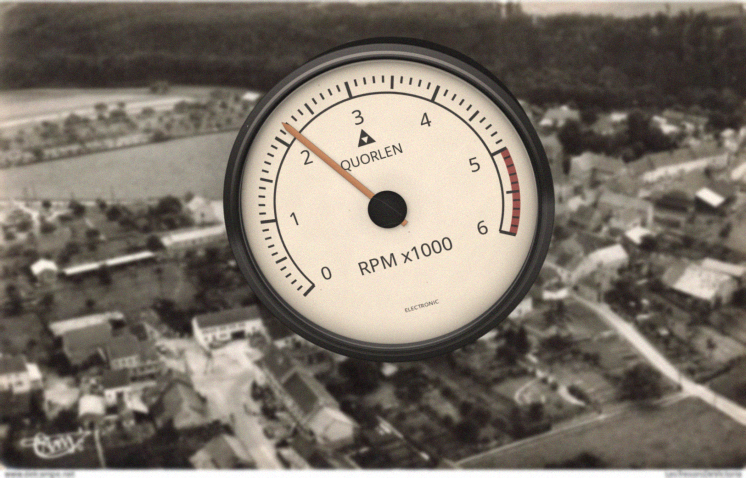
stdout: rpm 2200
